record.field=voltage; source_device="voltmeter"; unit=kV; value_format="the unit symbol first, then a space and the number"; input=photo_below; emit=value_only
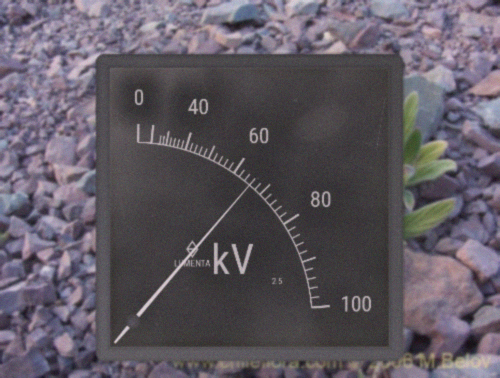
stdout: kV 66
